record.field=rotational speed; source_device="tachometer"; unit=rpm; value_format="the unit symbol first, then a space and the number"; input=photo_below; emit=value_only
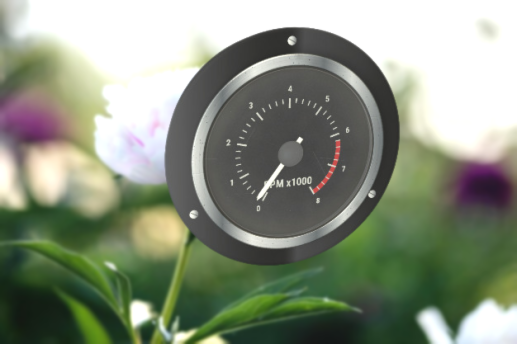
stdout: rpm 200
